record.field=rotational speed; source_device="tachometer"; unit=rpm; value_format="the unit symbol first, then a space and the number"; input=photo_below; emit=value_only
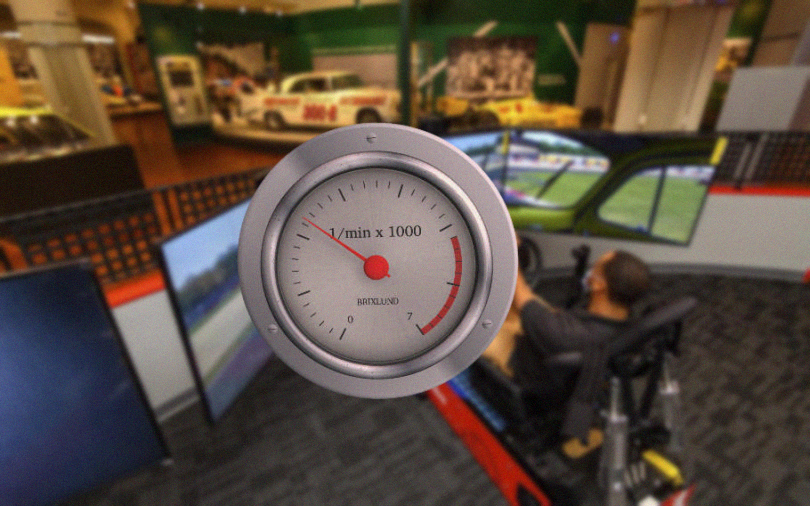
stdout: rpm 2300
